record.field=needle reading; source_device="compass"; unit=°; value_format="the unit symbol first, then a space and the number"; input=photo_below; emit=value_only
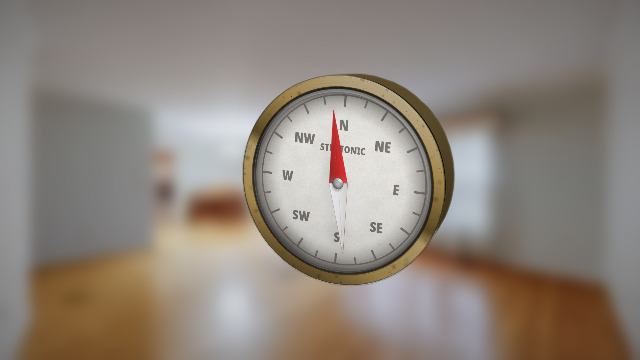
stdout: ° 352.5
